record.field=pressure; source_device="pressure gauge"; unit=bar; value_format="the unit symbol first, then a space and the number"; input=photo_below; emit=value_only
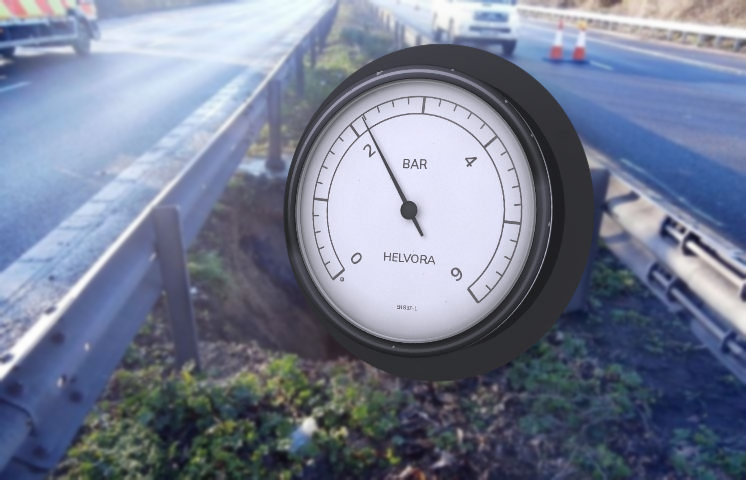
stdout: bar 2.2
